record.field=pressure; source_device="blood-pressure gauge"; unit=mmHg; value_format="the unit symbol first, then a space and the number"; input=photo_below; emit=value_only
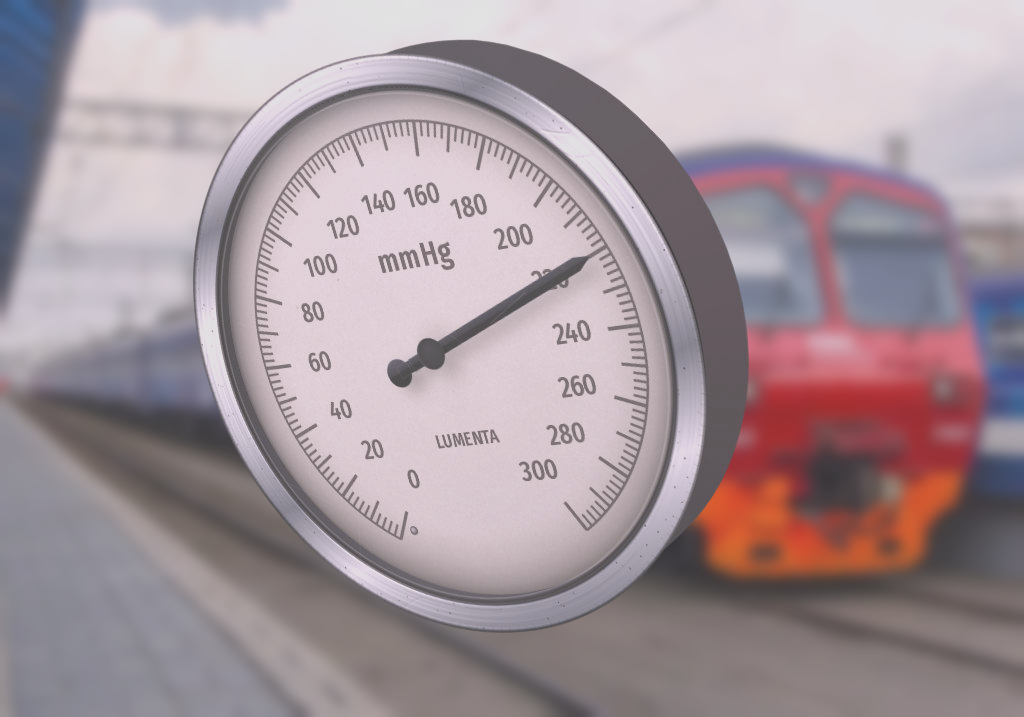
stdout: mmHg 220
